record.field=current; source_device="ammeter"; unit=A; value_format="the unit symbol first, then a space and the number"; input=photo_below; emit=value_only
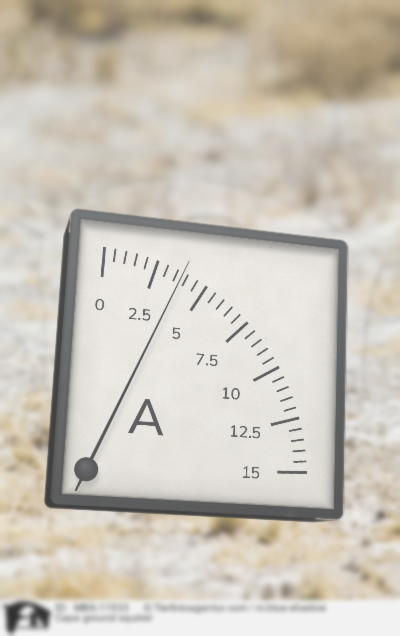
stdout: A 3.75
